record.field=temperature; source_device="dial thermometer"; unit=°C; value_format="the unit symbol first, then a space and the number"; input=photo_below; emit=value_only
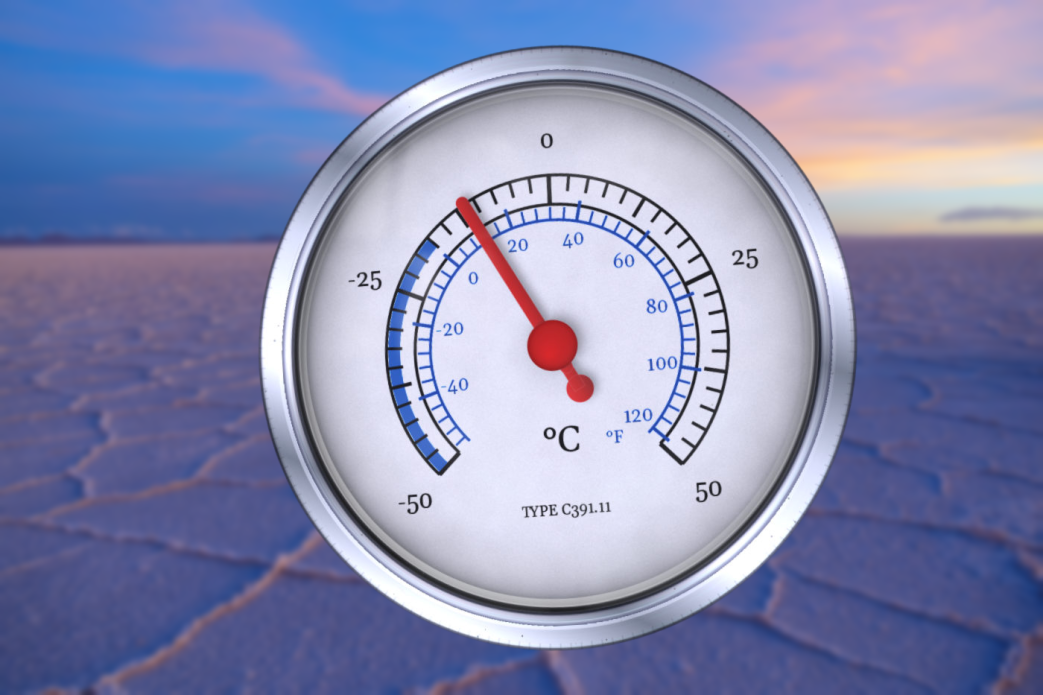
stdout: °C -11.25
